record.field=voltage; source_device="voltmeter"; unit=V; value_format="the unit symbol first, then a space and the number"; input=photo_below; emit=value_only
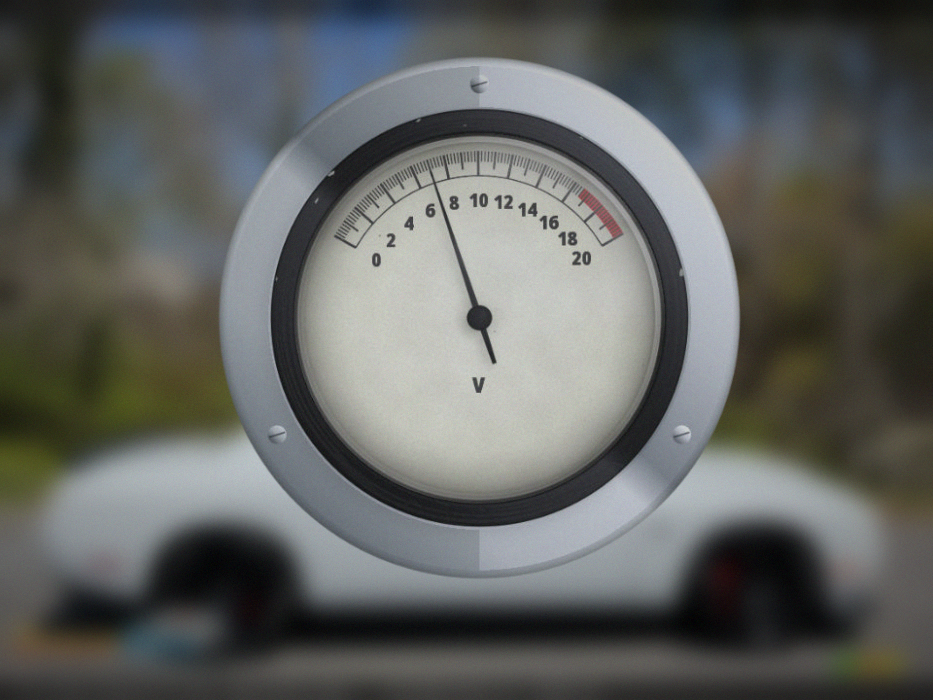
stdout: V 7
